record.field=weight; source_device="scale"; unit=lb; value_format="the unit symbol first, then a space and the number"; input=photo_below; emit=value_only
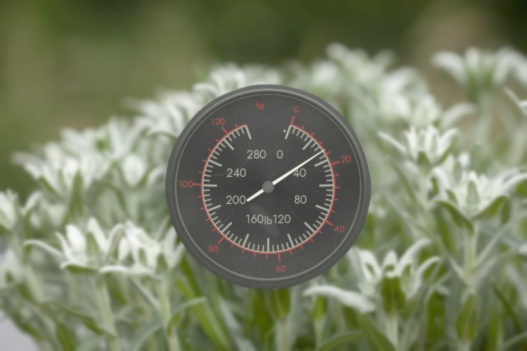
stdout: lb 32
